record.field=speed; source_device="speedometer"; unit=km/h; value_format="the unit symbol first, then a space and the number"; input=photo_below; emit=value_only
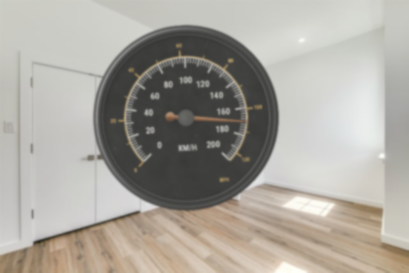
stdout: km/h 170
